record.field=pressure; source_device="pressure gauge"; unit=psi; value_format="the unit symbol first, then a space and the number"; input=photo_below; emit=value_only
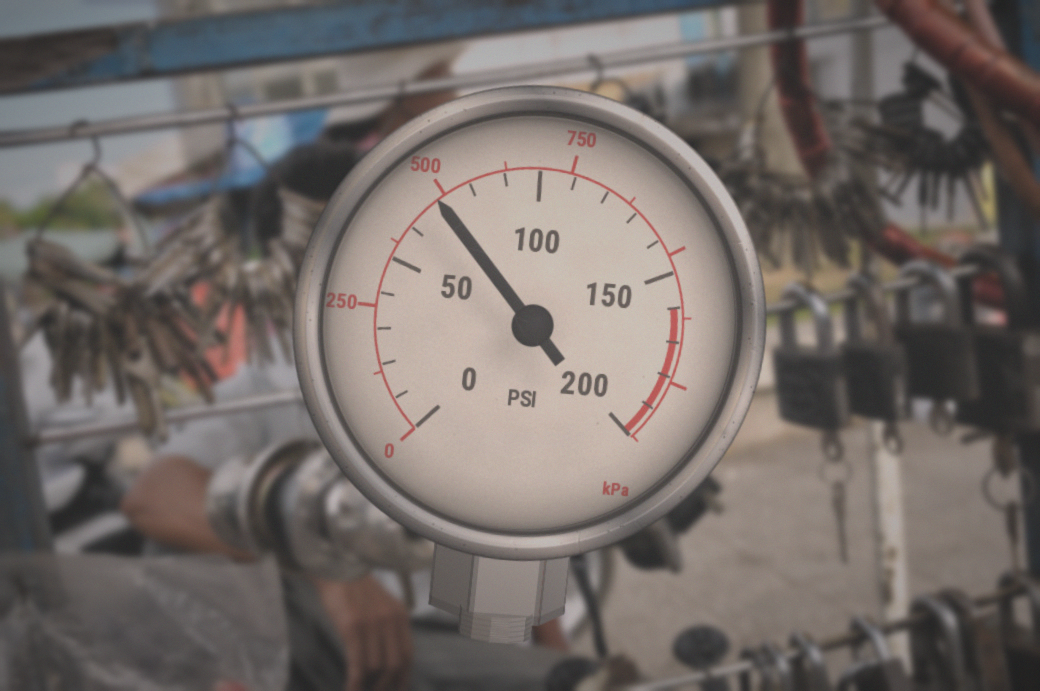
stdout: psi 70
